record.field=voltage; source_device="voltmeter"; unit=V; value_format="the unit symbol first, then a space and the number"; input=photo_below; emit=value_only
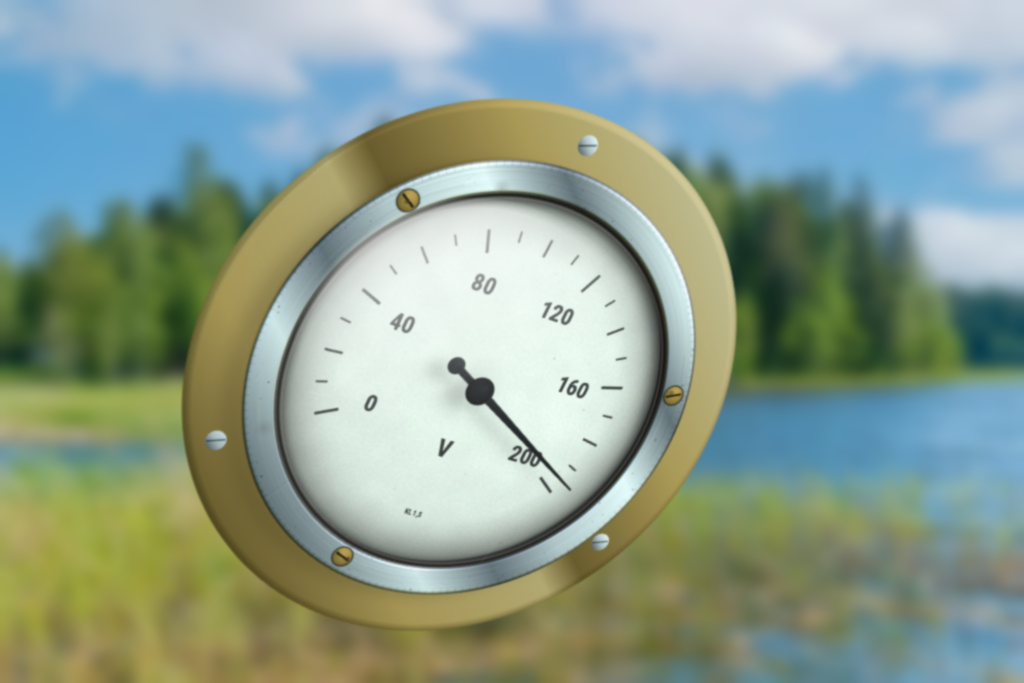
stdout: V 195
